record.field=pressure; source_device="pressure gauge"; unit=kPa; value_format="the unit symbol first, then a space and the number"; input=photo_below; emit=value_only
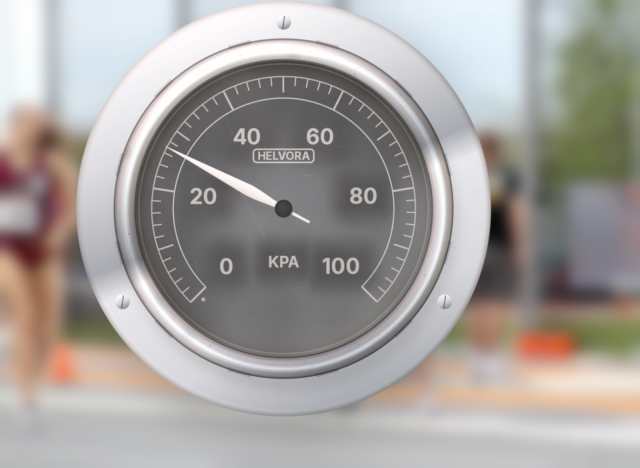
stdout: kPa 27
